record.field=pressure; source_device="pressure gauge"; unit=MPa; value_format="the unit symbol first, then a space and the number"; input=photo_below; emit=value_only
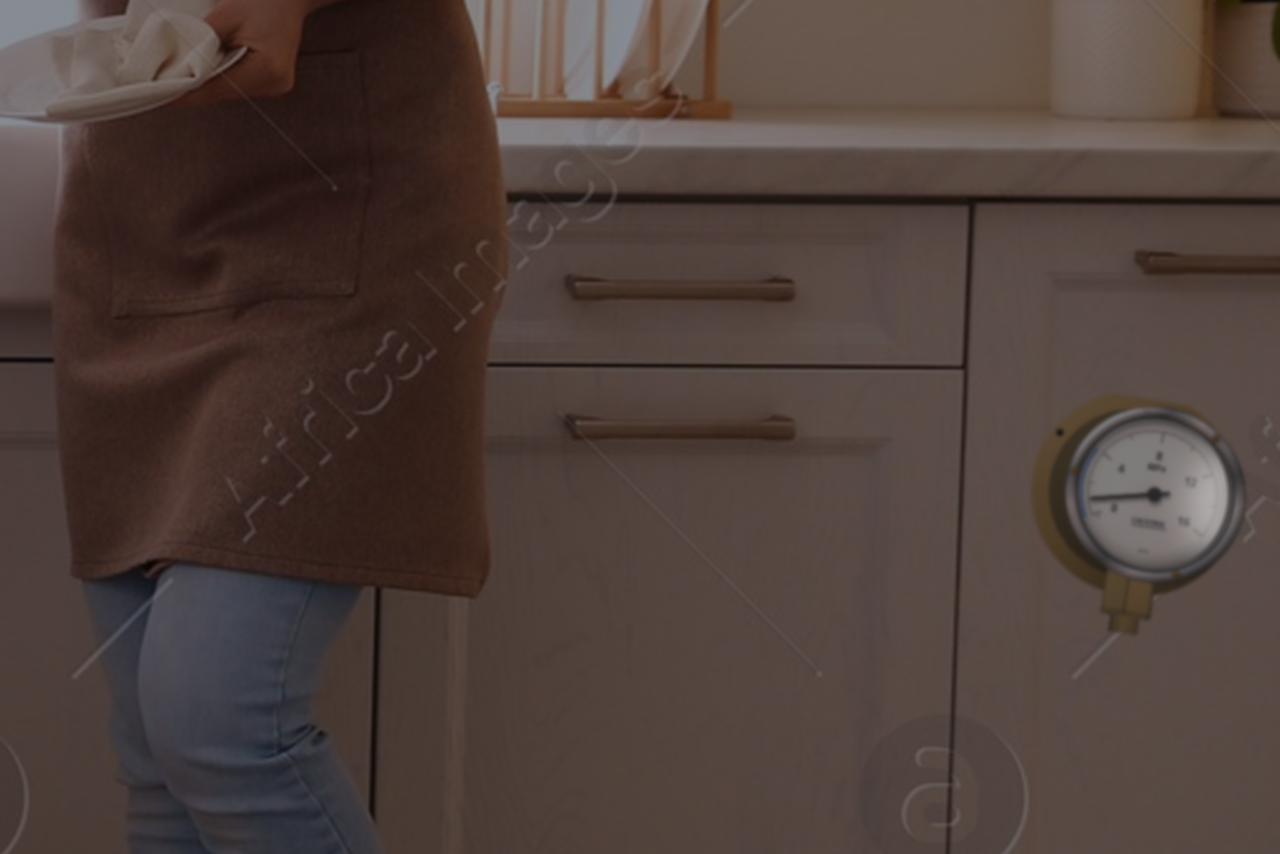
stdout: MPa 1
